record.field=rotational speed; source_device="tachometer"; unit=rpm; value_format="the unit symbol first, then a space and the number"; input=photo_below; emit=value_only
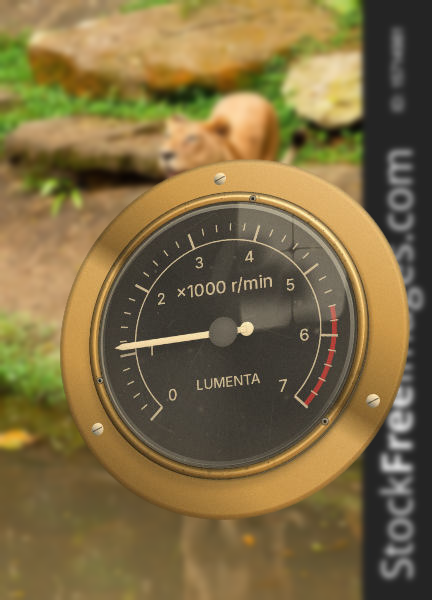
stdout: rpm 1100
